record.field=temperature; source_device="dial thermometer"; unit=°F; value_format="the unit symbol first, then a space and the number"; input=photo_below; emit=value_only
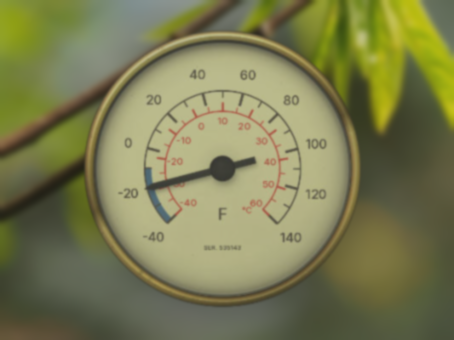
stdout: °F -20
